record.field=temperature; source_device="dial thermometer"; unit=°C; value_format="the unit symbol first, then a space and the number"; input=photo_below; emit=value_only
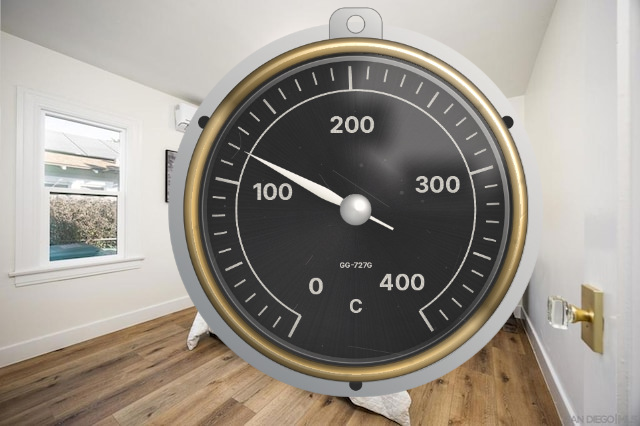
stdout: °C 120
